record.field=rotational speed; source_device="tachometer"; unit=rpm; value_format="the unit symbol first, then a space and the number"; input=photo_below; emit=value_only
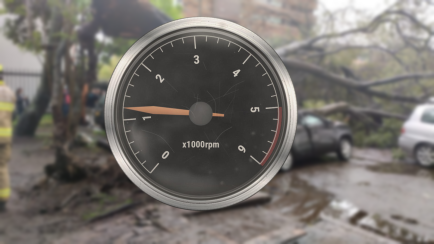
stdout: rpm 1200
